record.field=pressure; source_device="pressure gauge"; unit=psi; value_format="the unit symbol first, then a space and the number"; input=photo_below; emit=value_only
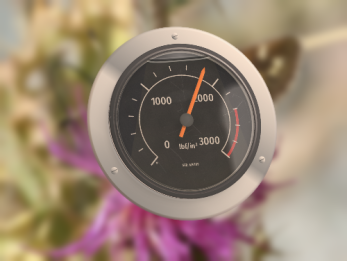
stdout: psi 1800
